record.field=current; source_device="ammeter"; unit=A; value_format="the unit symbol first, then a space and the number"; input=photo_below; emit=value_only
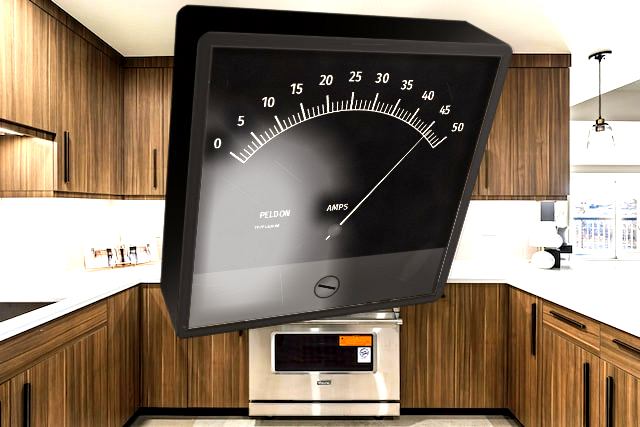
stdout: A 45
